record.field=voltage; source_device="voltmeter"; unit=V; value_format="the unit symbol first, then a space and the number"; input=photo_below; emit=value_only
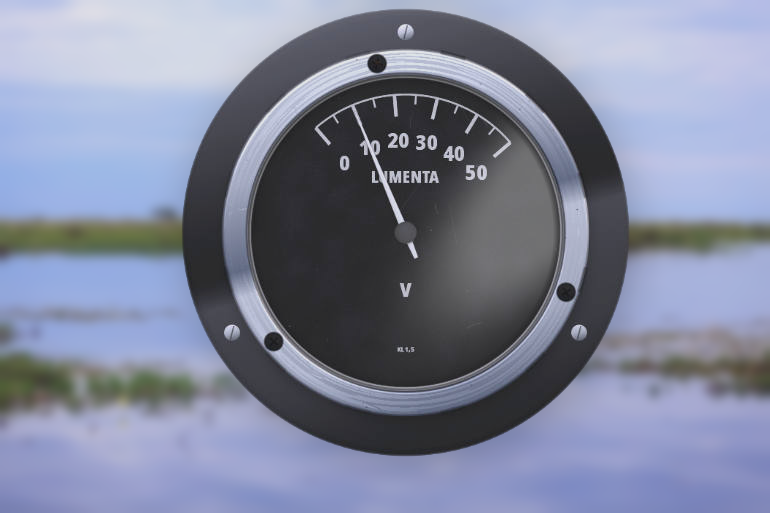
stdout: V 10
